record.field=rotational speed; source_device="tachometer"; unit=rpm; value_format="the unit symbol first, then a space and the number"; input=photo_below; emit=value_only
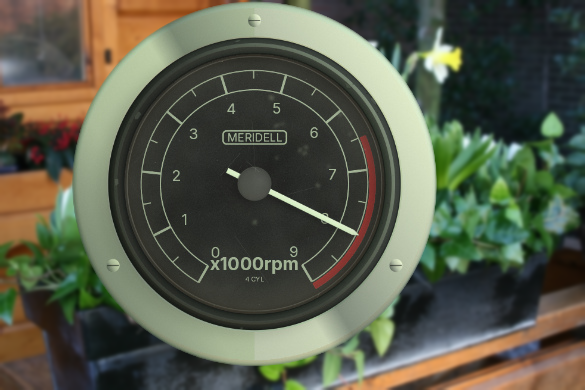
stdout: rpm 8000
